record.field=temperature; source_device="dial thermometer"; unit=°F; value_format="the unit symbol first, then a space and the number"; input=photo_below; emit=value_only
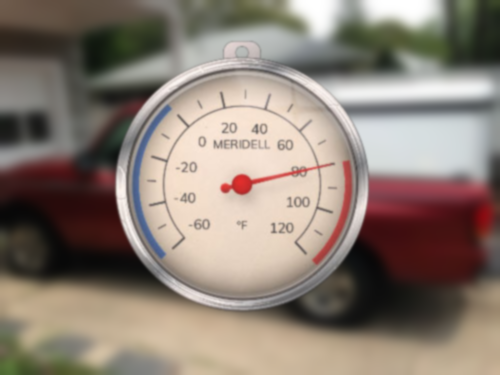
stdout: °F 80
